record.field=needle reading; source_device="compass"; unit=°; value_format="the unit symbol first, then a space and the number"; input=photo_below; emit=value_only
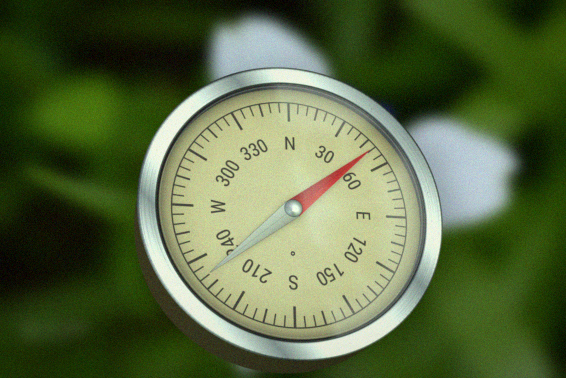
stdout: ° 50
